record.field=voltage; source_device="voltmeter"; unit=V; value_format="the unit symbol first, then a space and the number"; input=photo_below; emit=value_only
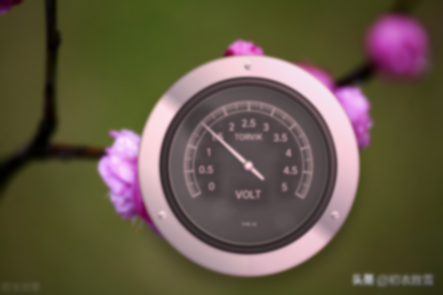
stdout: V 1.5
